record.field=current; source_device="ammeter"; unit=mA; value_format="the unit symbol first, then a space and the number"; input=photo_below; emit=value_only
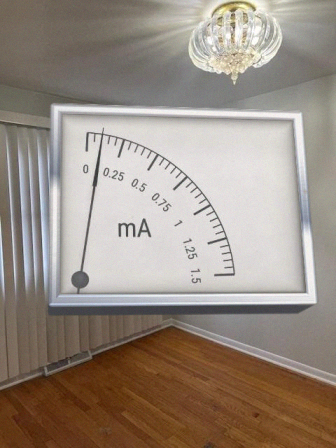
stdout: mA 0.1
